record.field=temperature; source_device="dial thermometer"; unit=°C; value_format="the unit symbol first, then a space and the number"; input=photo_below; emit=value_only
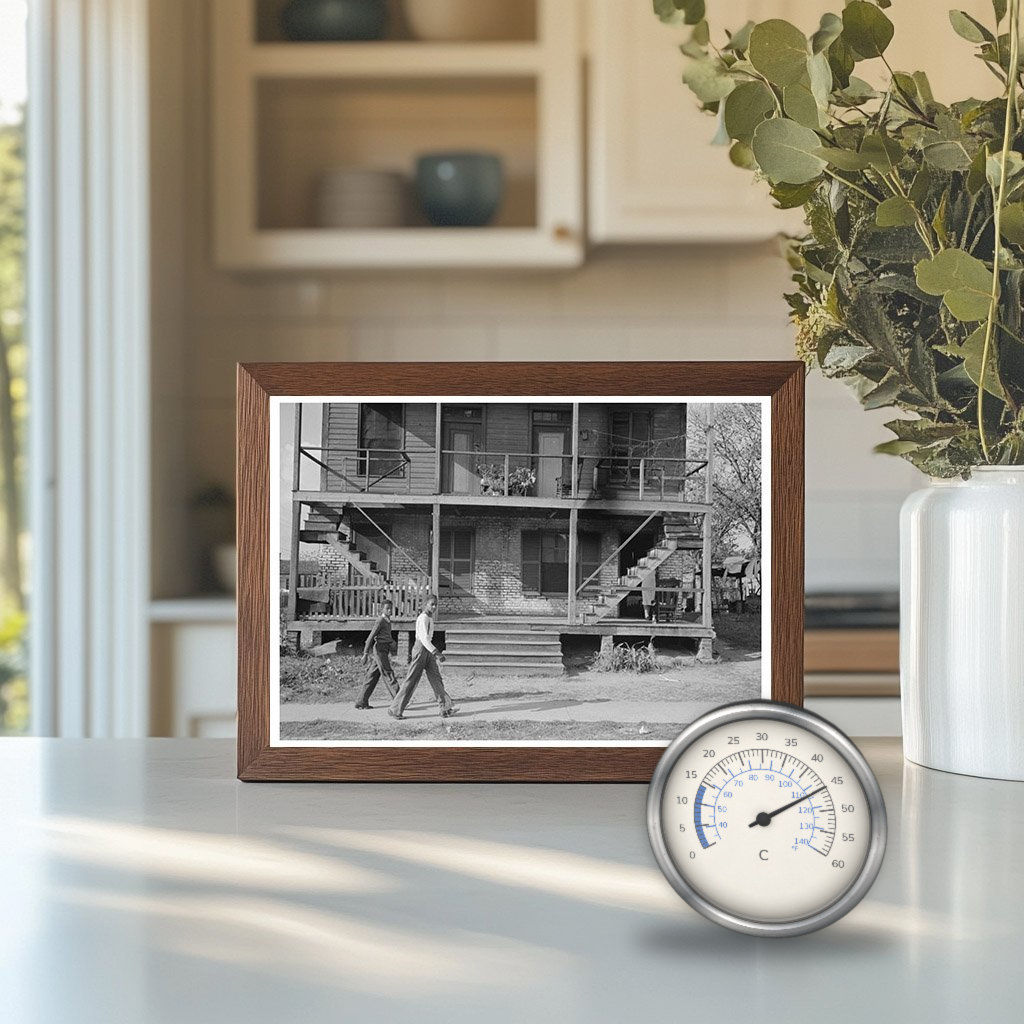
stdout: °C 45
